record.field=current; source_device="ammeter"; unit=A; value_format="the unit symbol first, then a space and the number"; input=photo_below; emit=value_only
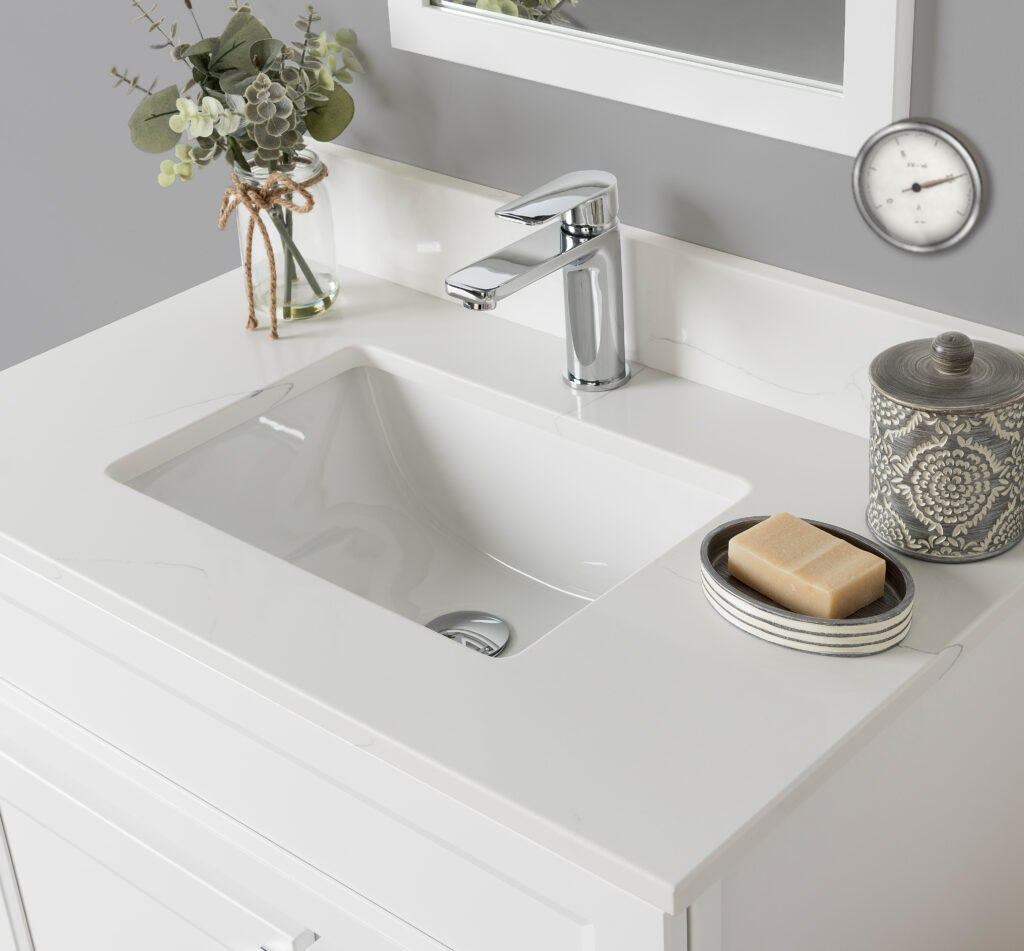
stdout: A 16
